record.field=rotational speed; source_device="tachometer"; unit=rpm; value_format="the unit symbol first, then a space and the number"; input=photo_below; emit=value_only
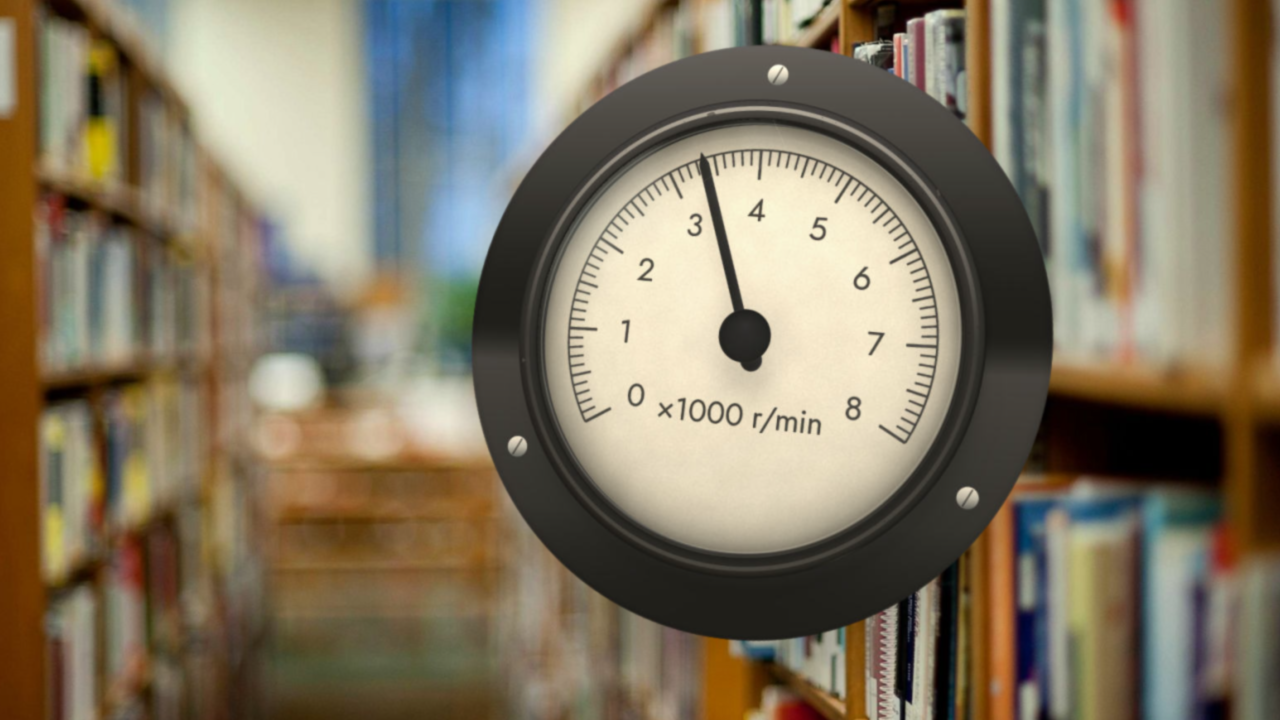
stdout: rpm 3400
